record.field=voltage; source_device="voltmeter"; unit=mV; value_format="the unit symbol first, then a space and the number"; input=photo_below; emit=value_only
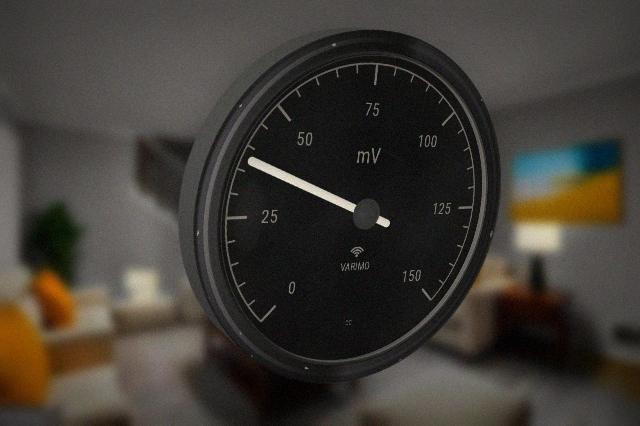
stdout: mV 37.5
